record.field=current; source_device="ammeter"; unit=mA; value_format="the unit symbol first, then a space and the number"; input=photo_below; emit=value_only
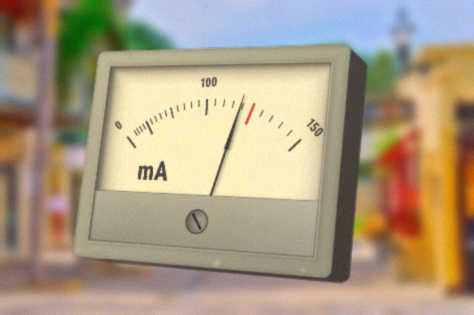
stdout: mA 120
